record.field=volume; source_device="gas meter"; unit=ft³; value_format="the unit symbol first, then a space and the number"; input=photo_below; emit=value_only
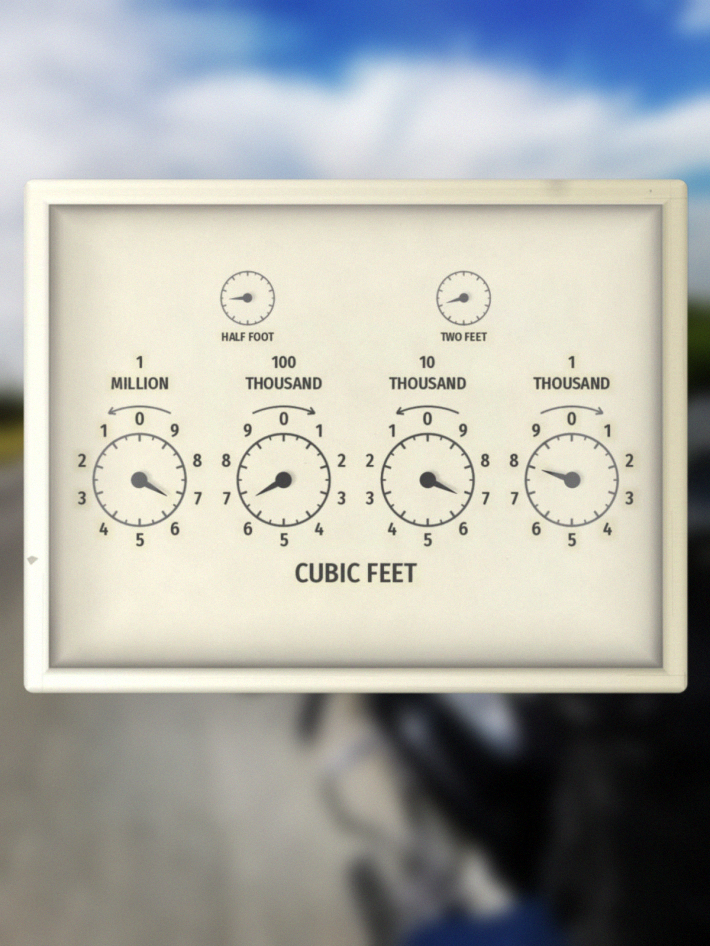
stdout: ft³ 666800
